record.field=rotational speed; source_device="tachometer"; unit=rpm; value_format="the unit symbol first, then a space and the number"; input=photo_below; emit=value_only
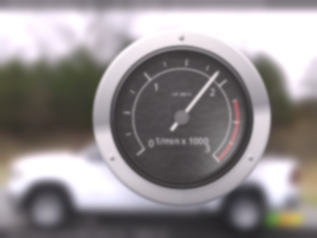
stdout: rpm 1875
